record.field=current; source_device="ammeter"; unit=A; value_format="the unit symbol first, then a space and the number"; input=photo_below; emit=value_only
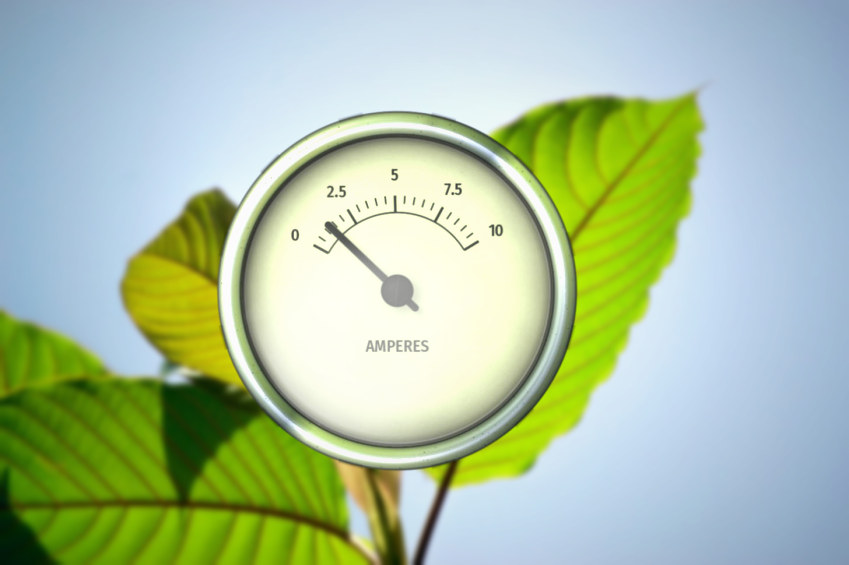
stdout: A 1.25
